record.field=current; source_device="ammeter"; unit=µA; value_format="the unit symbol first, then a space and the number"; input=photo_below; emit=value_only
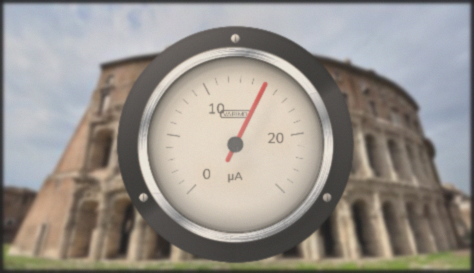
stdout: µA 15
